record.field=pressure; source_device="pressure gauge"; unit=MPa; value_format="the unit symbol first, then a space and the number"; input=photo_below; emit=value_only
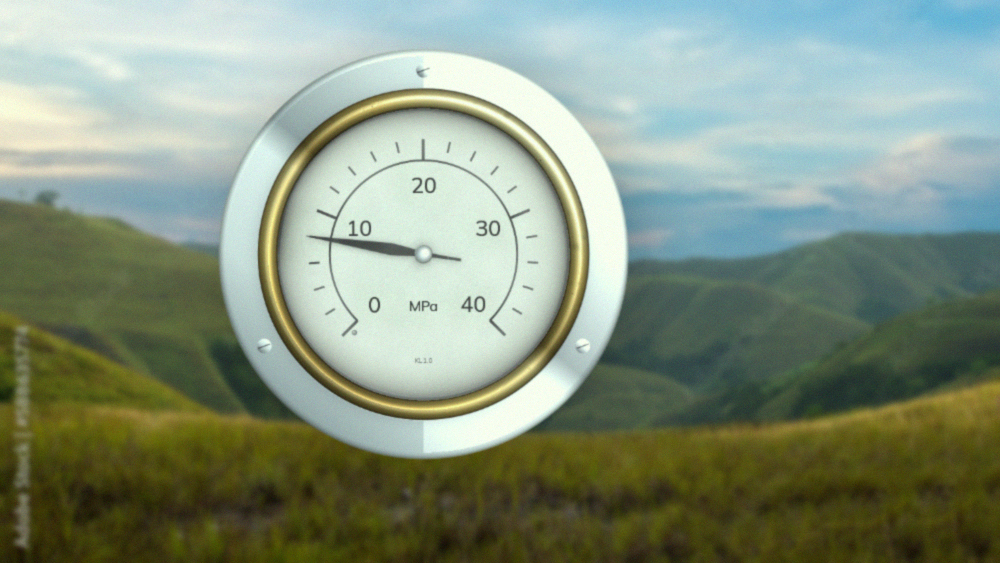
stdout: MPa 8
